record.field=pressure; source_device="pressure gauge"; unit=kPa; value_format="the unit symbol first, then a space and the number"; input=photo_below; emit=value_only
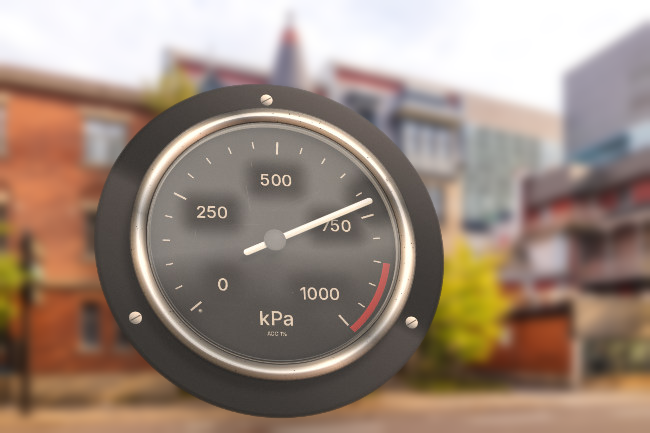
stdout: kPa 725
